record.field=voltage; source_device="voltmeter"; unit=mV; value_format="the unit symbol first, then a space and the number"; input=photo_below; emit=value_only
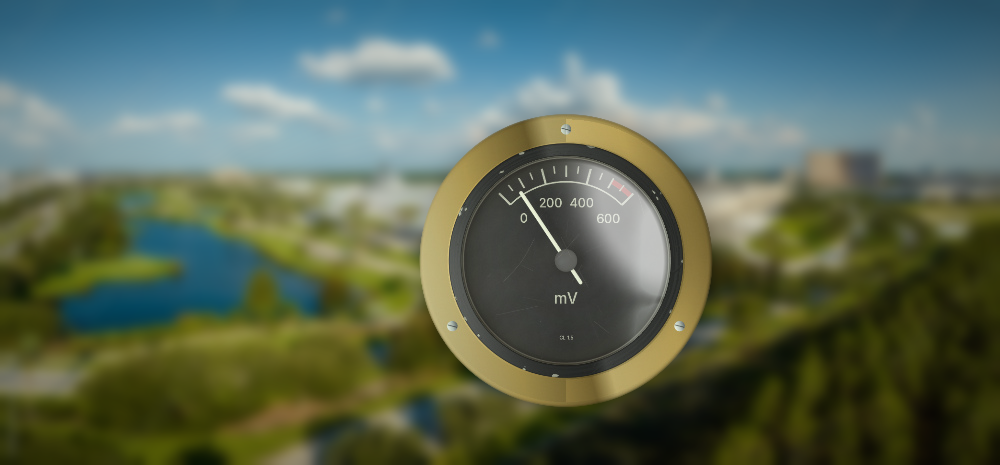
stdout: mV 75
